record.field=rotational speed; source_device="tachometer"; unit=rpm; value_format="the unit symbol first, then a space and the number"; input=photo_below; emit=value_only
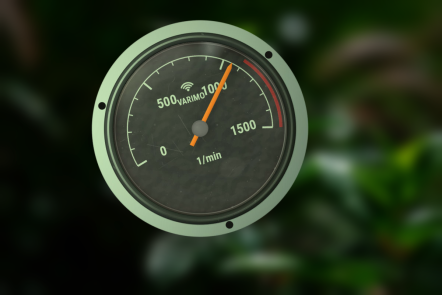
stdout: rpm 1050
